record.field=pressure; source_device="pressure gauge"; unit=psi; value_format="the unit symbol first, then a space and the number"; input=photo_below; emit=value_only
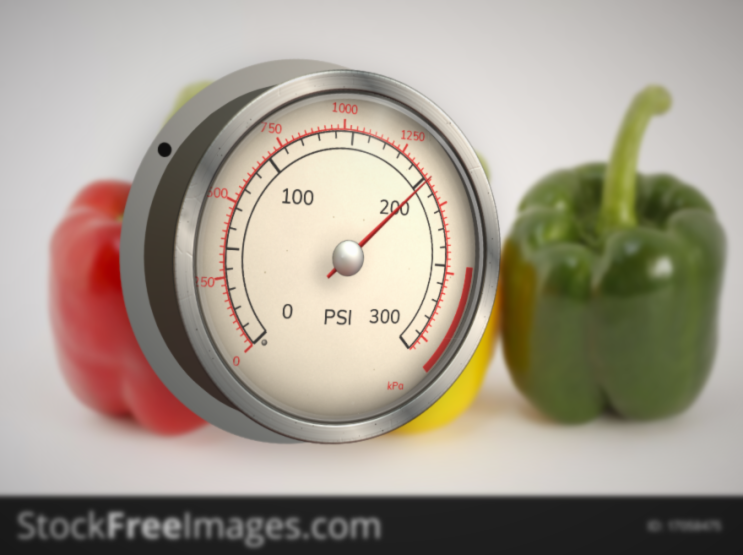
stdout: psi 200
